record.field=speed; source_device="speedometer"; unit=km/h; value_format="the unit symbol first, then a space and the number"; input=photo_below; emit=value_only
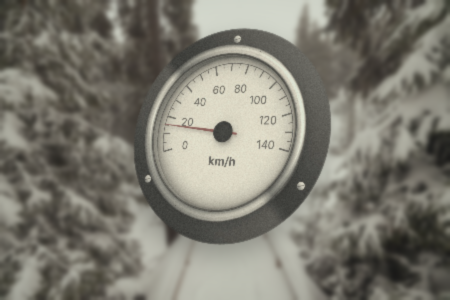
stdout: km/h 15
